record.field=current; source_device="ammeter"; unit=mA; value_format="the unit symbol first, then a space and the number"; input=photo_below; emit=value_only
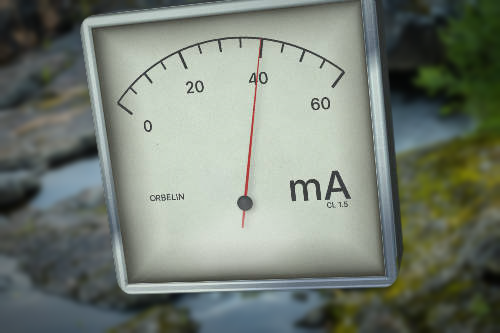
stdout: mA 40
